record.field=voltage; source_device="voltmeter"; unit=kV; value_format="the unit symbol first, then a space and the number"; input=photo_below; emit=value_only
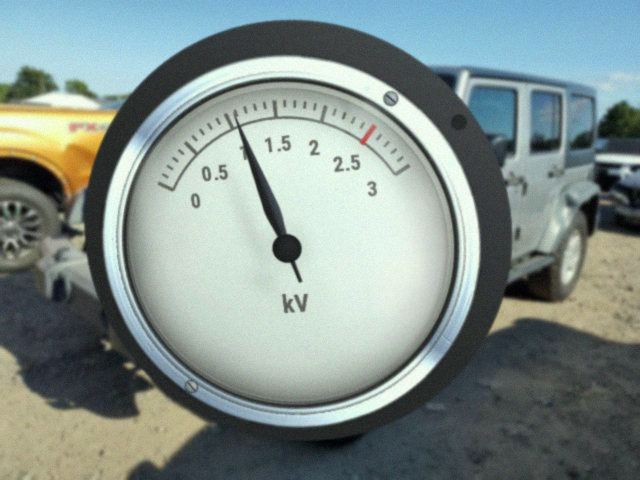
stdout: kV 1.1
